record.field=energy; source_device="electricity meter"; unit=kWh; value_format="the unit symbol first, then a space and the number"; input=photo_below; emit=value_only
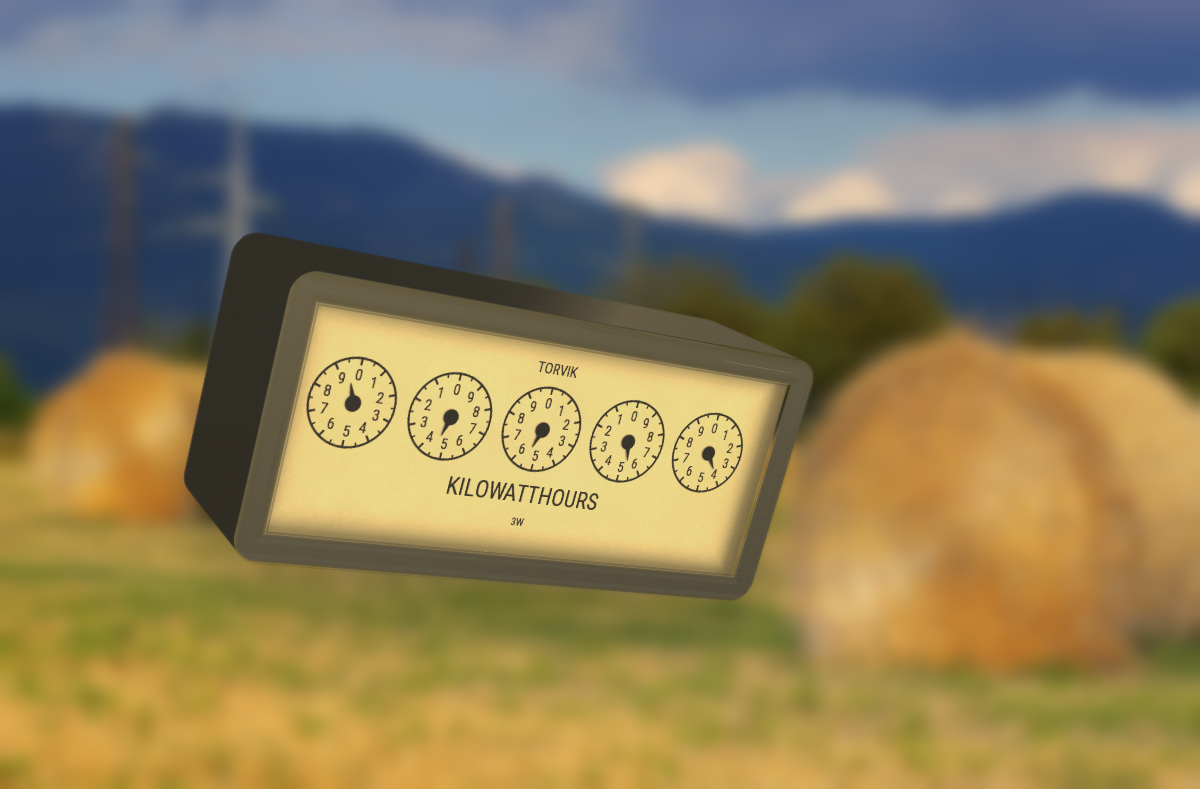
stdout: kWh 94554
